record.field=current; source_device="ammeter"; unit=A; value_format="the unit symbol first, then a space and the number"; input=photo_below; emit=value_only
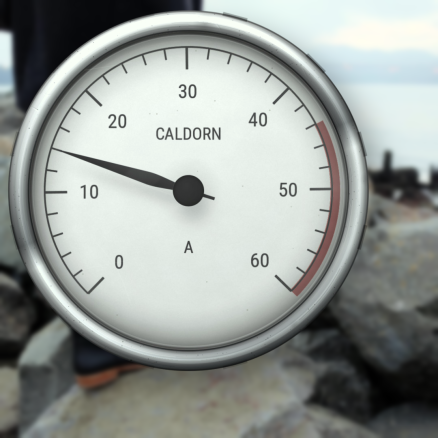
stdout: A 14
